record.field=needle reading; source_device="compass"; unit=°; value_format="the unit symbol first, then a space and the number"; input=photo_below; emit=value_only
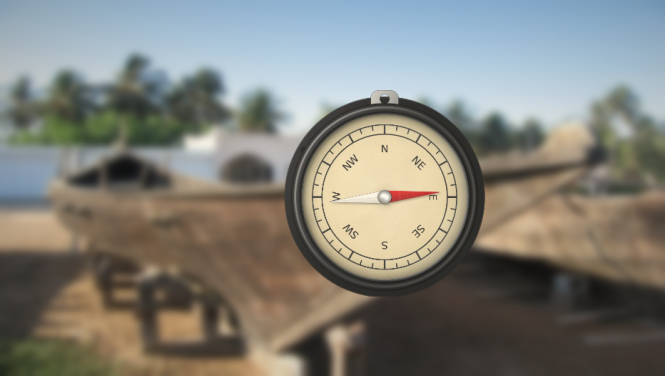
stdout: ° 85
